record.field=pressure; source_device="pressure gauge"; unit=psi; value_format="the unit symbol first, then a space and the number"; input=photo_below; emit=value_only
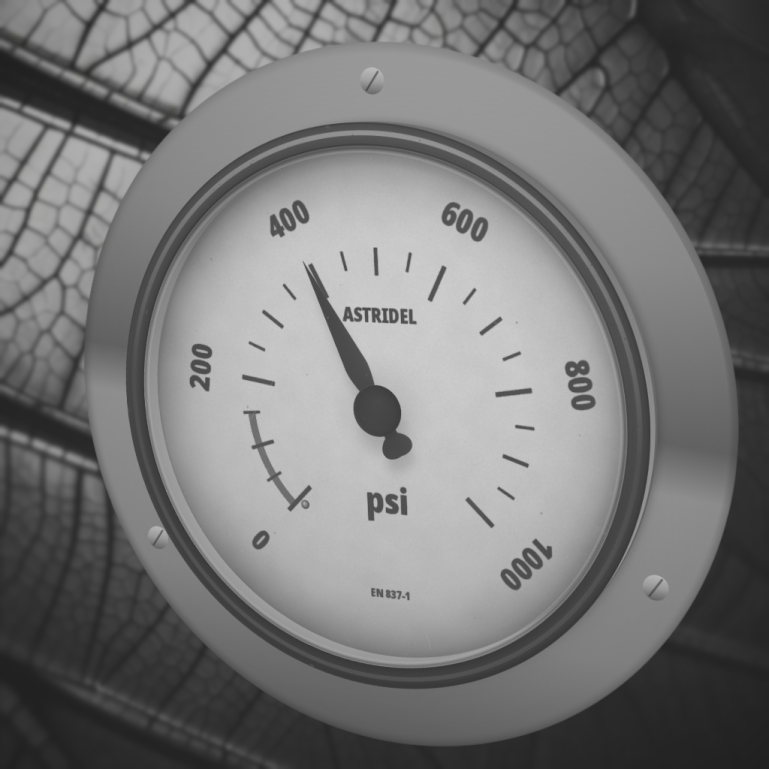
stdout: psi 400
